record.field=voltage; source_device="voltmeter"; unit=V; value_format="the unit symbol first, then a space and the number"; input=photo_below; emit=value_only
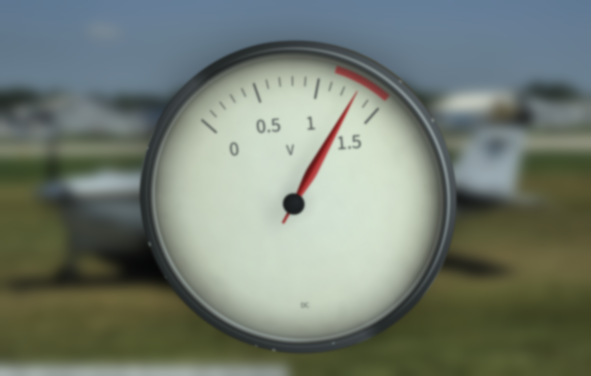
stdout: V 1.3
